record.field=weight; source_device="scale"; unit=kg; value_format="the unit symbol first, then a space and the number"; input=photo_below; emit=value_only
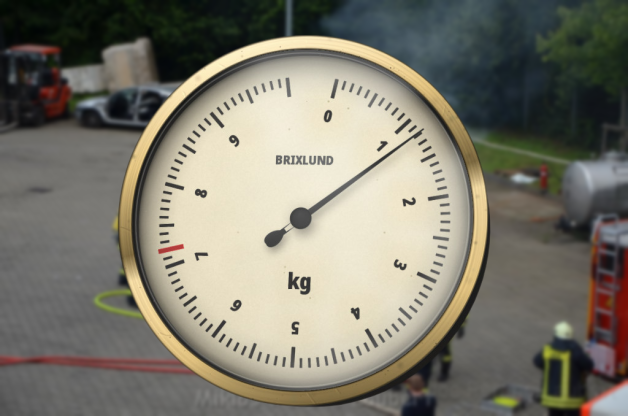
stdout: kg 1.2
